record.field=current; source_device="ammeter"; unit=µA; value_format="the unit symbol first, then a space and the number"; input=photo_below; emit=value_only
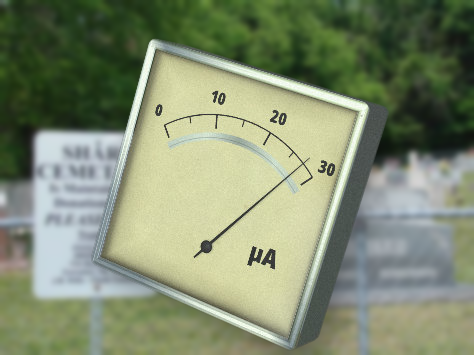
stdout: µA 27.5
